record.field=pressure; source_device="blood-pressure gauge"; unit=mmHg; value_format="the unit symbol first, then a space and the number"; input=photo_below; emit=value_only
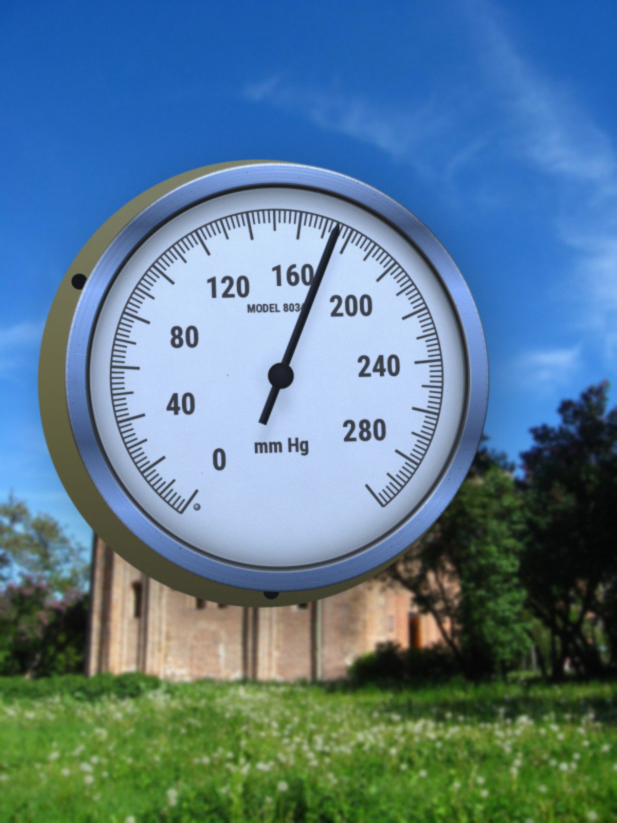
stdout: mmHg 174
